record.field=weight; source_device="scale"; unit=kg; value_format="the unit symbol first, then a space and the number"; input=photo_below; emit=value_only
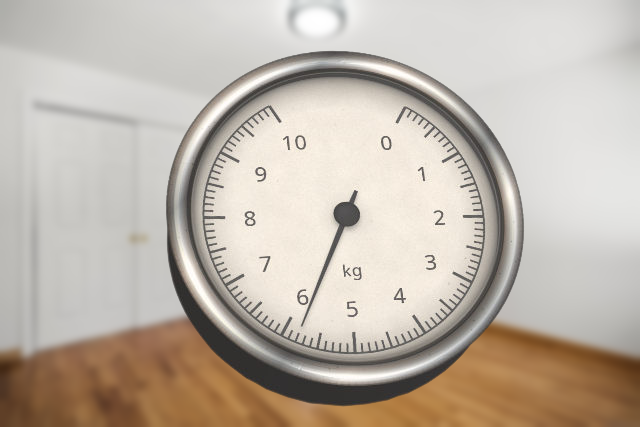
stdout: kg 5.8
